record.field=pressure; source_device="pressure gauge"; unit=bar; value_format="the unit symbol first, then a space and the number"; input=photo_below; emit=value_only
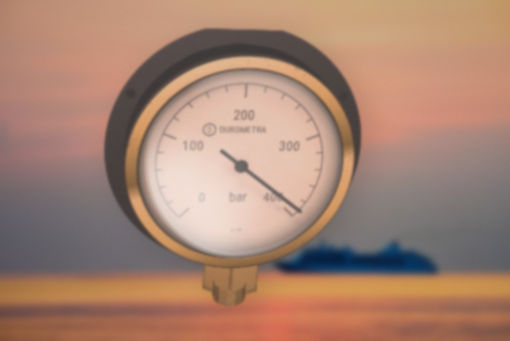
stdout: bar 390
